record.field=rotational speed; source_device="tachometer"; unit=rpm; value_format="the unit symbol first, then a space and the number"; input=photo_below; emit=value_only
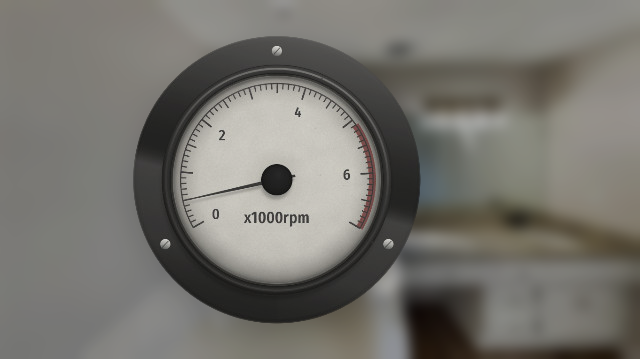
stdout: rpm 500
